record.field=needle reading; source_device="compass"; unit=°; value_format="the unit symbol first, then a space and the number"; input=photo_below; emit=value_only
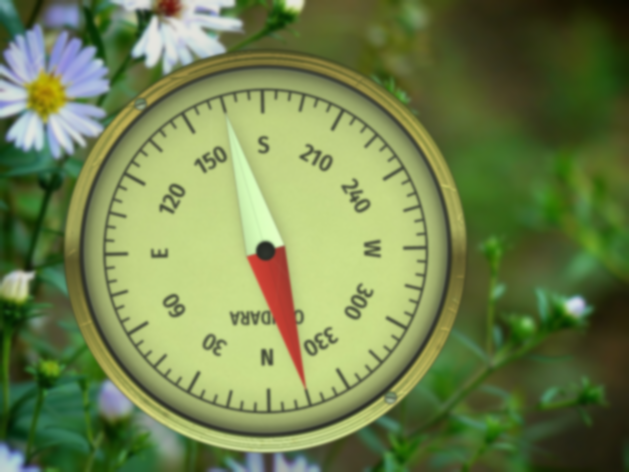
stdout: ° 345
